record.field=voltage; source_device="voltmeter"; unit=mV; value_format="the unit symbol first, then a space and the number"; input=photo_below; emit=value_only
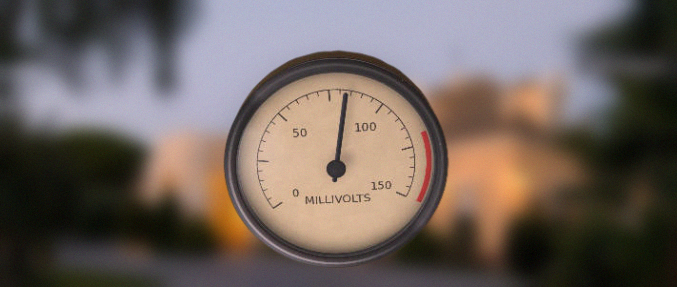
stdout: mV 82.5
